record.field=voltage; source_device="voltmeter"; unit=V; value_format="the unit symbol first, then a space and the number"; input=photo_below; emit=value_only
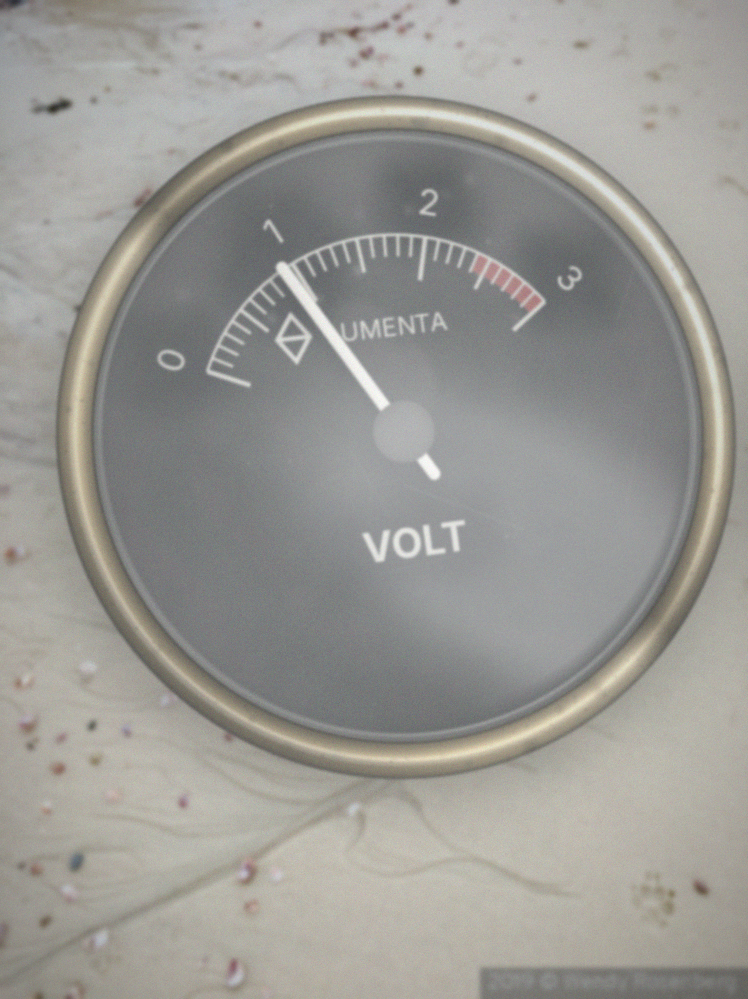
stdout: V 0.9
